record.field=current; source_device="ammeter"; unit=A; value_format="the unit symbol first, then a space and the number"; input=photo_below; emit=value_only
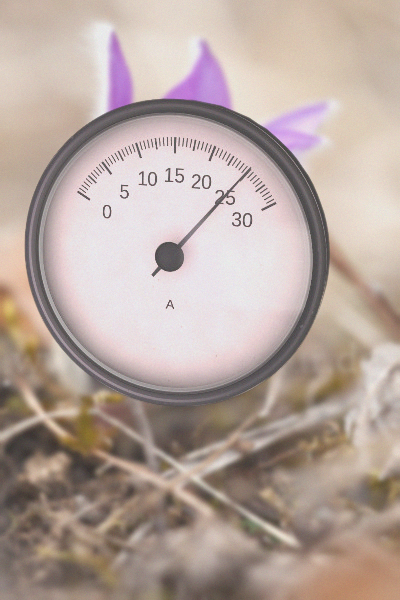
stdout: A 25
